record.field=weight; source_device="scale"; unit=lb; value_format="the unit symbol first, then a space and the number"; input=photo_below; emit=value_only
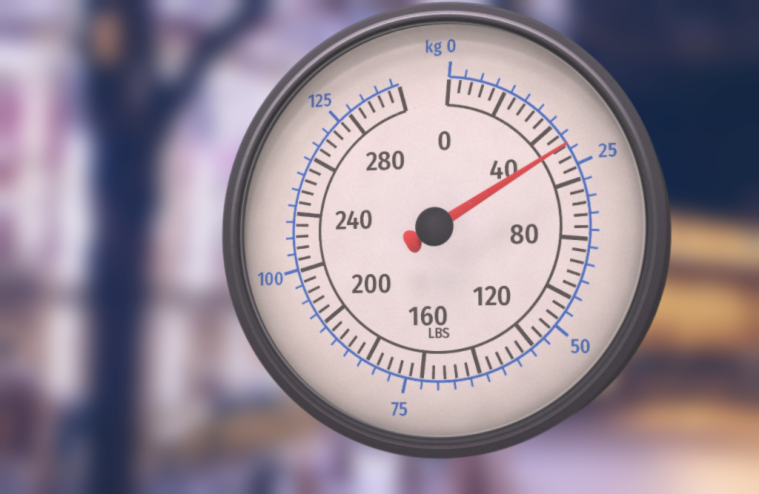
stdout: lb 48
